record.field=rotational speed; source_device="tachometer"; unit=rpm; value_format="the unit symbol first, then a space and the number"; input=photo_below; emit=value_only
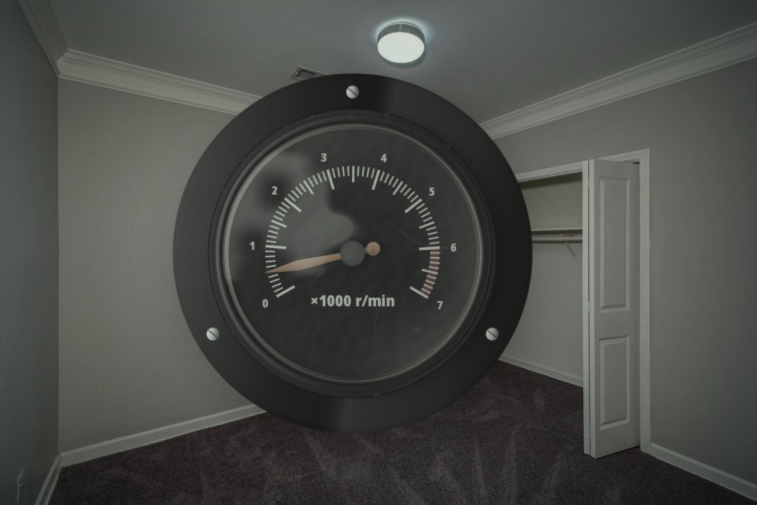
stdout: rpm 500
